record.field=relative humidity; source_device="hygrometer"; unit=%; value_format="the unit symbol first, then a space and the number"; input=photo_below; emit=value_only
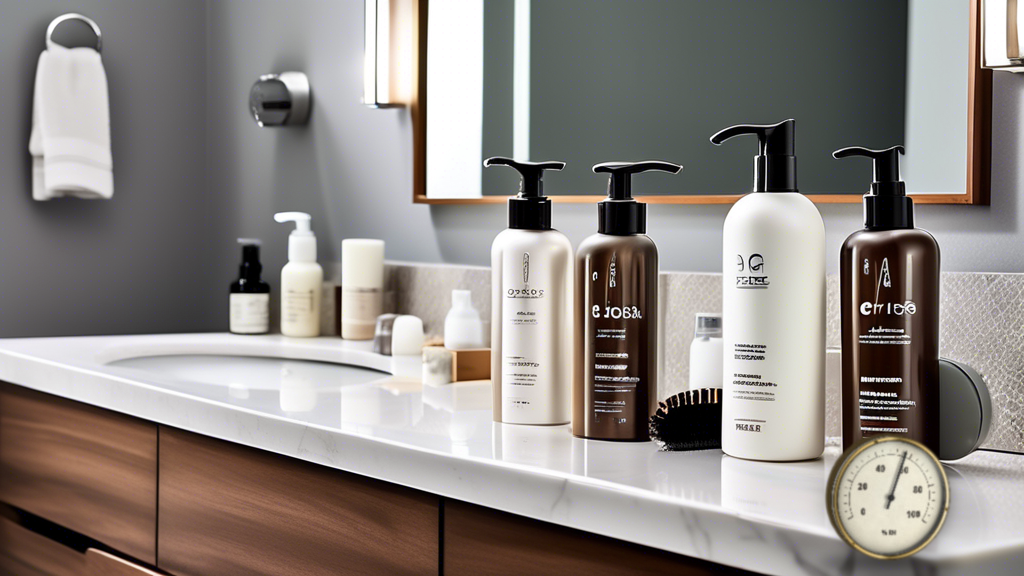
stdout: % 56
